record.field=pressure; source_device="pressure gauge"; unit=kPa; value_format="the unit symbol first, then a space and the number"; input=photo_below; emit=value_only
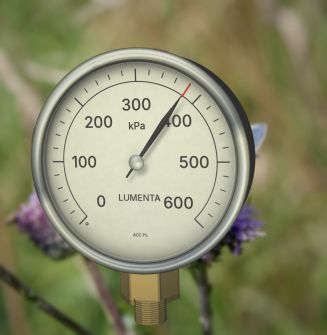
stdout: kPa 380
